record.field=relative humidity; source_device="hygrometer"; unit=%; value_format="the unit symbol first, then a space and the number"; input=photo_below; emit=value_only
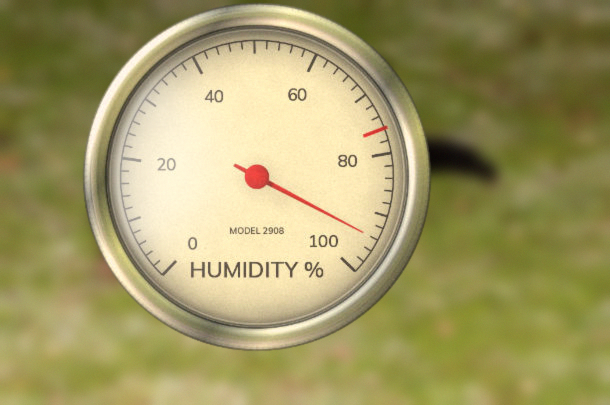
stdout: % 94
